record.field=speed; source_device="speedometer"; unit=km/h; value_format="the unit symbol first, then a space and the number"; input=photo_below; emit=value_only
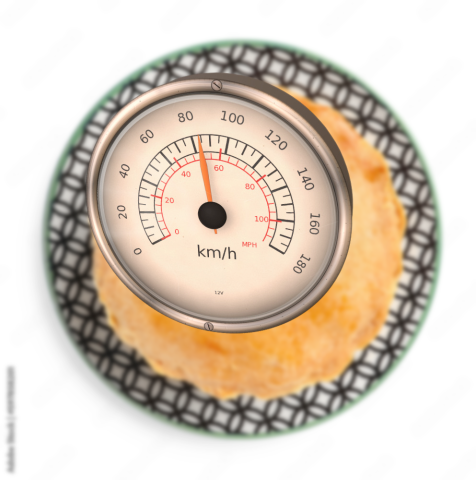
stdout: km/h 85
